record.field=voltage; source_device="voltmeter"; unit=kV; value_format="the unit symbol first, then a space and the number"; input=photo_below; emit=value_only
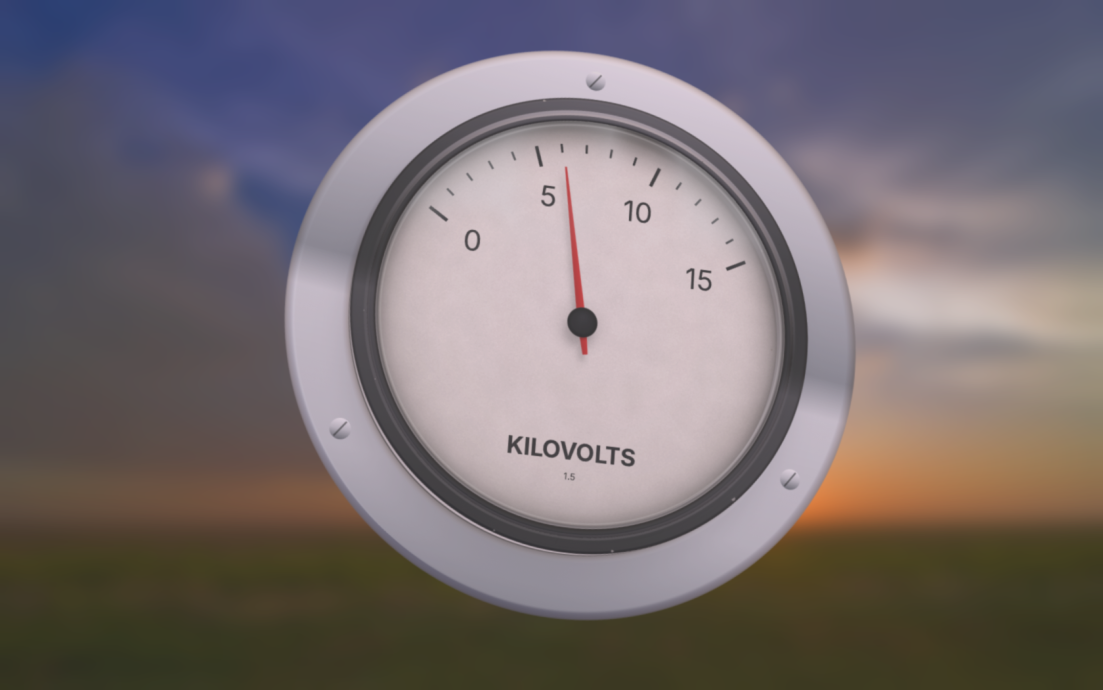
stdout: kV 6
